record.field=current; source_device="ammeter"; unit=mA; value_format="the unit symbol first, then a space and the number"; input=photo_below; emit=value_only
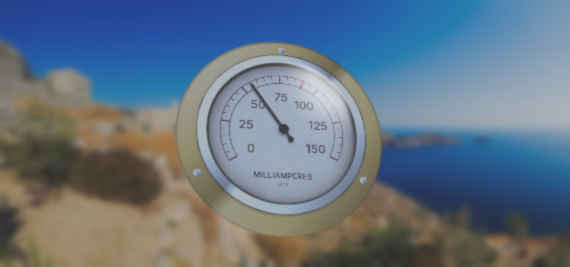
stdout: mA 55
